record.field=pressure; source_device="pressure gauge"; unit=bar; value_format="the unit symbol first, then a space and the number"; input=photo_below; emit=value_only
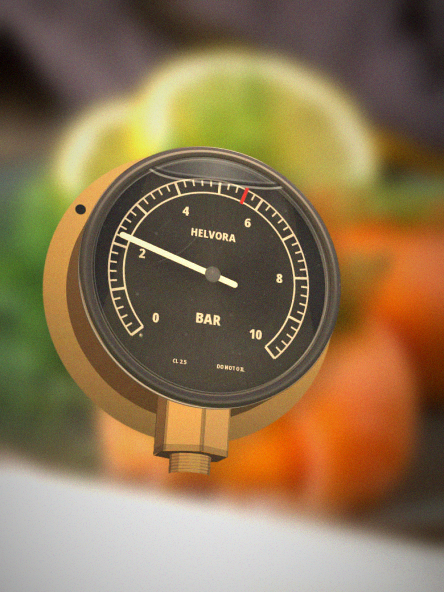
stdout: bar 2.2
